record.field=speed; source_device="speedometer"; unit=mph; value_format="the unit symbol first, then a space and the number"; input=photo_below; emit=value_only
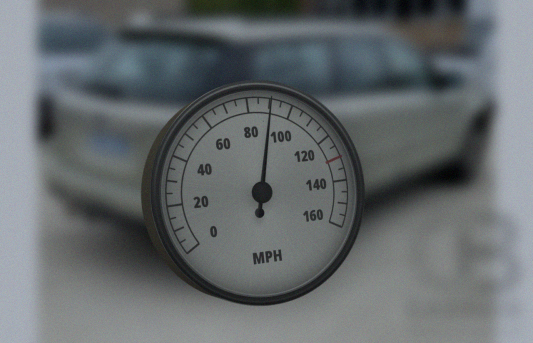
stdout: mph 90
